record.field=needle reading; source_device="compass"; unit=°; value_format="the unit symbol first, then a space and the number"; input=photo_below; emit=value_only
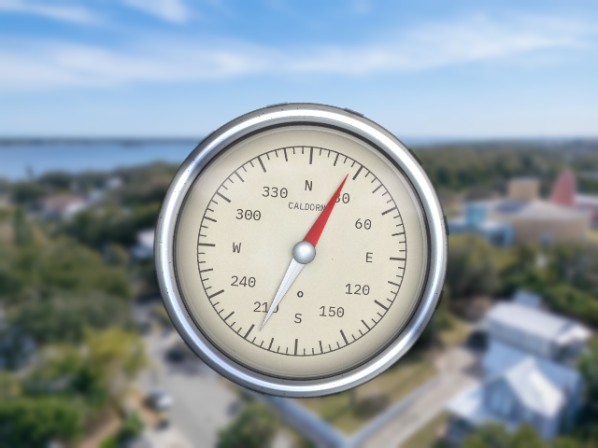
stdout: ° 25
